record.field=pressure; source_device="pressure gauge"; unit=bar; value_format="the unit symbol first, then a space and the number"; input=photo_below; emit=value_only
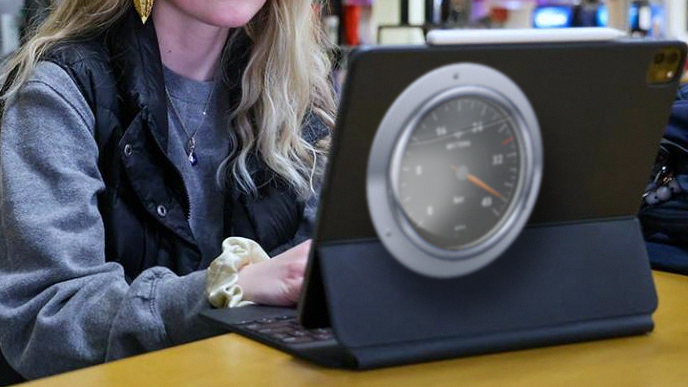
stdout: bar 38
